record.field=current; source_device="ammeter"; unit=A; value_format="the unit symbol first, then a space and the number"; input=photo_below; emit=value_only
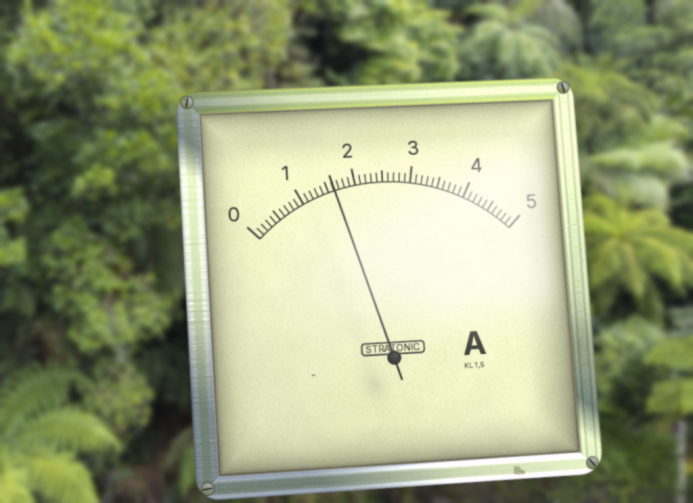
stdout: A 1.6
